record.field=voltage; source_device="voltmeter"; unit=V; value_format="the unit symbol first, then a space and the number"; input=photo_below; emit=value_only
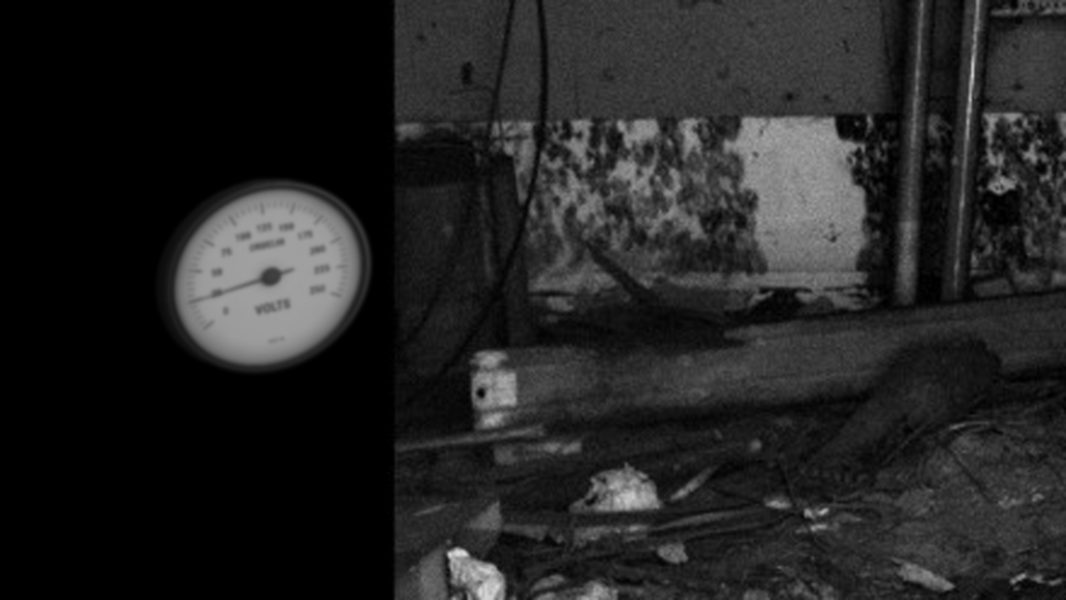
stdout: V 25
